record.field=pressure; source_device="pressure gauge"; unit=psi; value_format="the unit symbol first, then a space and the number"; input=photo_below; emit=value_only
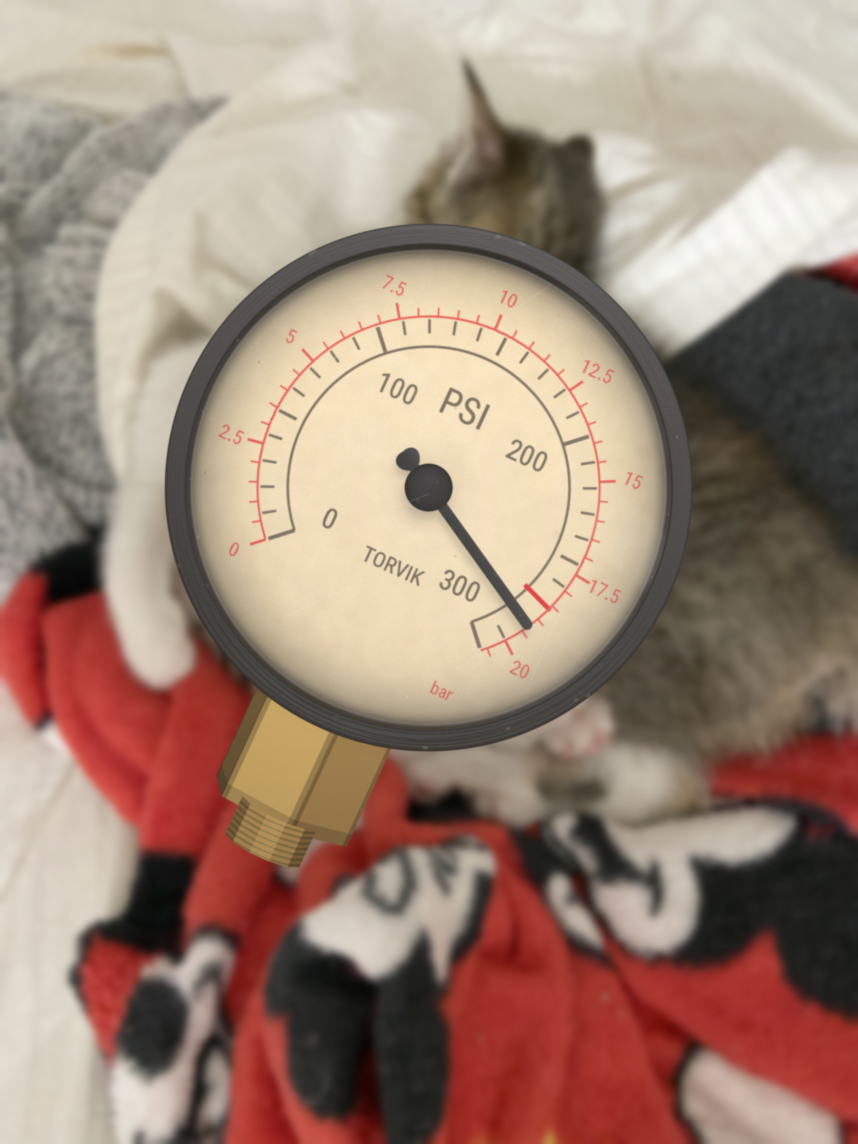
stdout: psi 280
